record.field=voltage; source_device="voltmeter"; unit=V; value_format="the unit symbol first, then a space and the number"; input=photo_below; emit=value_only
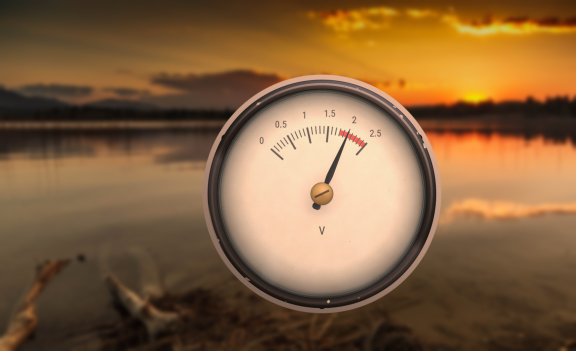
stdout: V 2
